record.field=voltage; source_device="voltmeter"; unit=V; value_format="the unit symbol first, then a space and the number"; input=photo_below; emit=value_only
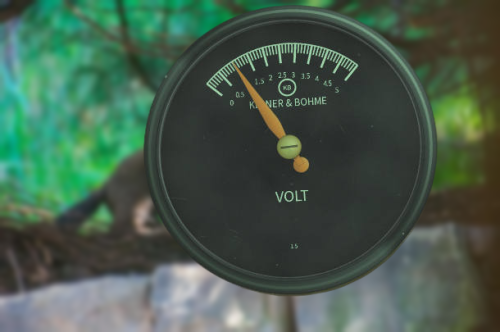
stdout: V 1
